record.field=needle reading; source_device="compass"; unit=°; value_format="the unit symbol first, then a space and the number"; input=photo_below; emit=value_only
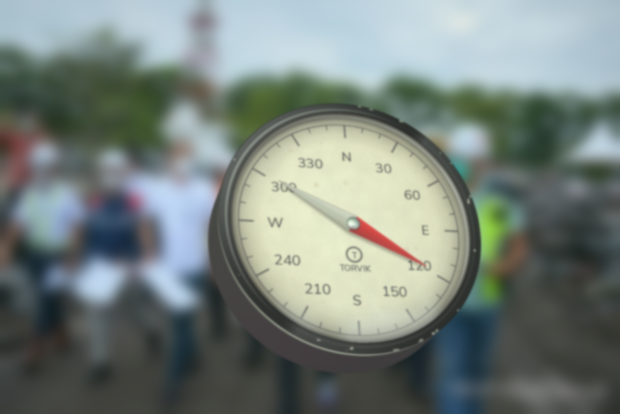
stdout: ° 120
